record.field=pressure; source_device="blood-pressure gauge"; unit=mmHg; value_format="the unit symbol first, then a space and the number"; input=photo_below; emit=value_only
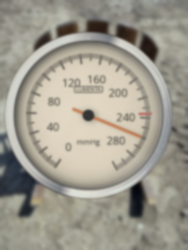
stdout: mmHg 260
